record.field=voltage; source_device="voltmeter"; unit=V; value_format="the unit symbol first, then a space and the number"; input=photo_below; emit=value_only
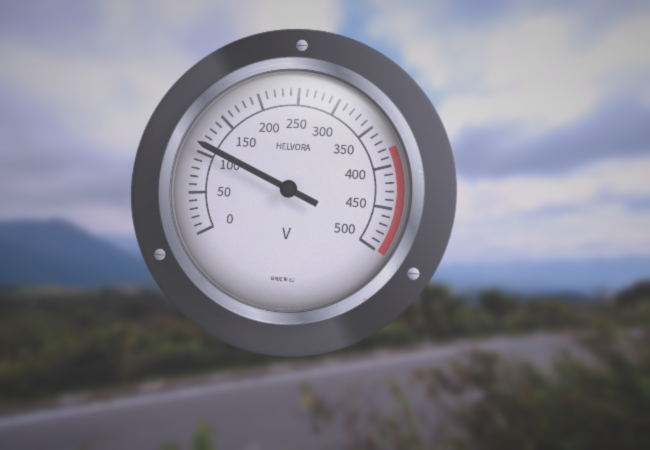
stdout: V 110
